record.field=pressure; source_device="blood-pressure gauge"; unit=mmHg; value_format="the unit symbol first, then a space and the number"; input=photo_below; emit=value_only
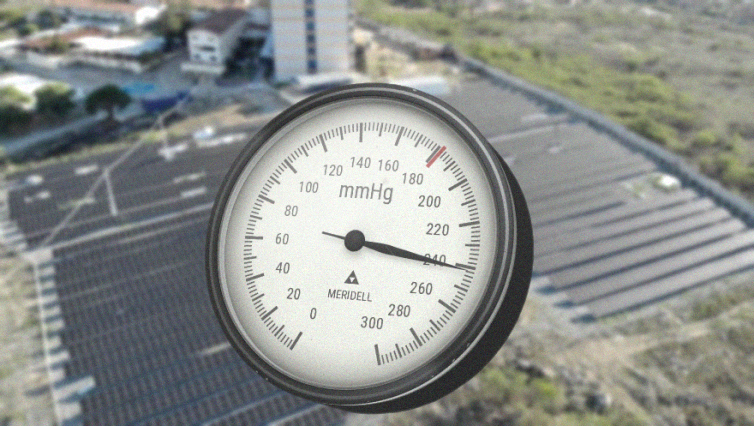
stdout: mmHg 242
